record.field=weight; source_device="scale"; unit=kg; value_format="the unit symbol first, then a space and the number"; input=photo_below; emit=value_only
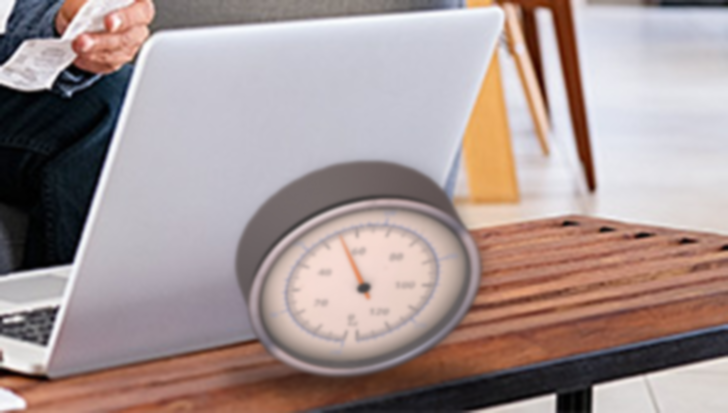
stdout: kg 55
